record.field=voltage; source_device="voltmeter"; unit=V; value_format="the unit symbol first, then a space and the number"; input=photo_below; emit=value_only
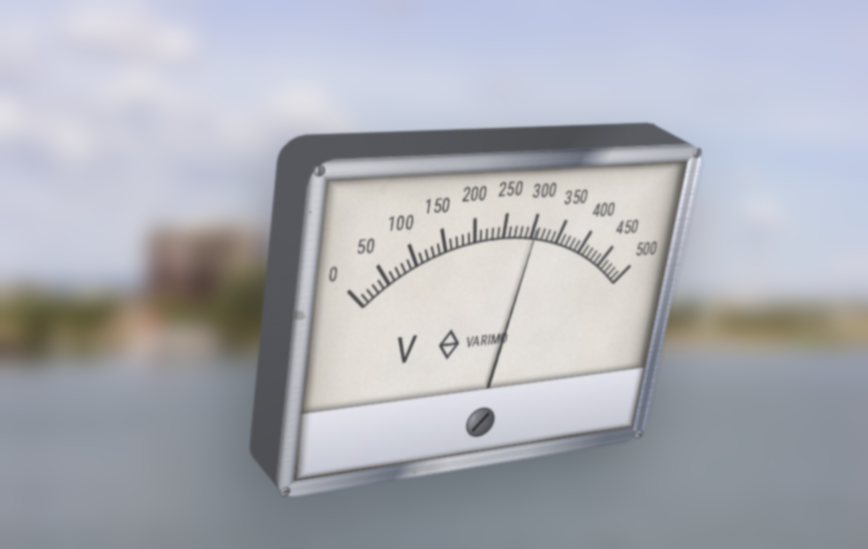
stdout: V 300
